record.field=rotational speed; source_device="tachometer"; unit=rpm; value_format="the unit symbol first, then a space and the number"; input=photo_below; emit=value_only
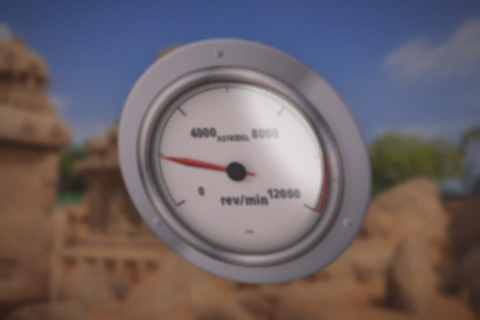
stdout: rpm 2000
